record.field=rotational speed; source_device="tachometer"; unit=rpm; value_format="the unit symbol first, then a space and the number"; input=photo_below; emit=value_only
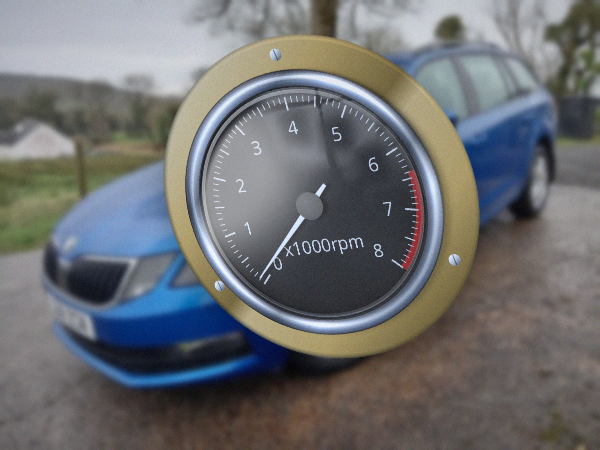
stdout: rpm 100
